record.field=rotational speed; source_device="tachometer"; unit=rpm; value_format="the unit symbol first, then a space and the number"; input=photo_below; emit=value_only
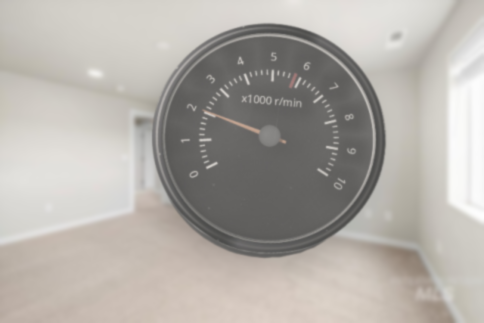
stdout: rpm 2000
